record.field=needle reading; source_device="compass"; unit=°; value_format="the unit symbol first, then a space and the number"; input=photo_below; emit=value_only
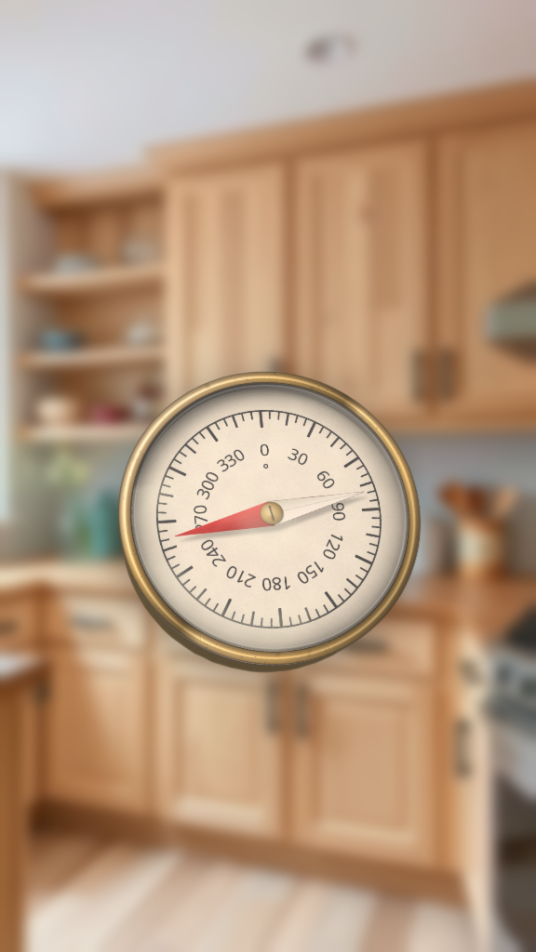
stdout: ° 260
